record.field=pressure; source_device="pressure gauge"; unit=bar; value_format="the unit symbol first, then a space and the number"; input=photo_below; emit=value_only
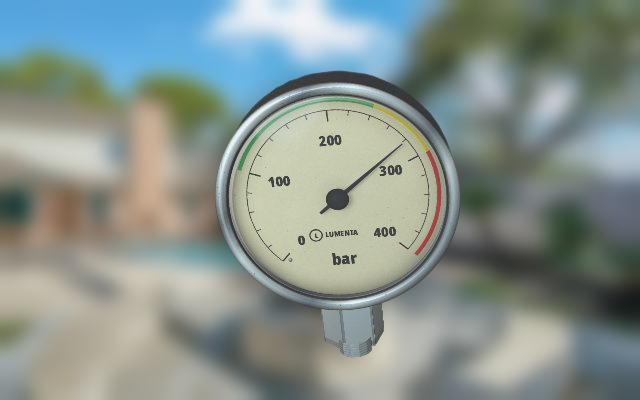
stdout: bar 280
